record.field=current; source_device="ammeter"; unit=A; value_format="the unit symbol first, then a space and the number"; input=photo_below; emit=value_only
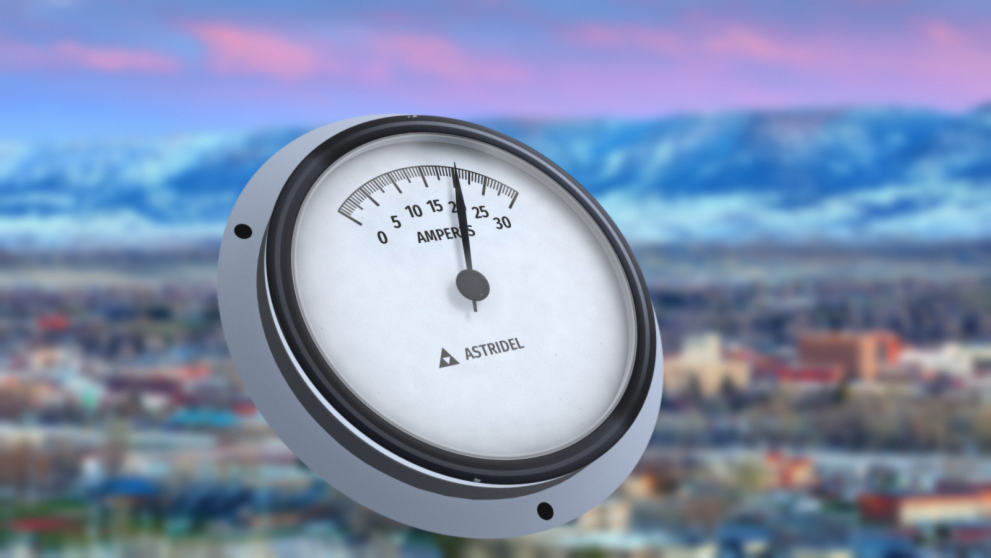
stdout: A 20
